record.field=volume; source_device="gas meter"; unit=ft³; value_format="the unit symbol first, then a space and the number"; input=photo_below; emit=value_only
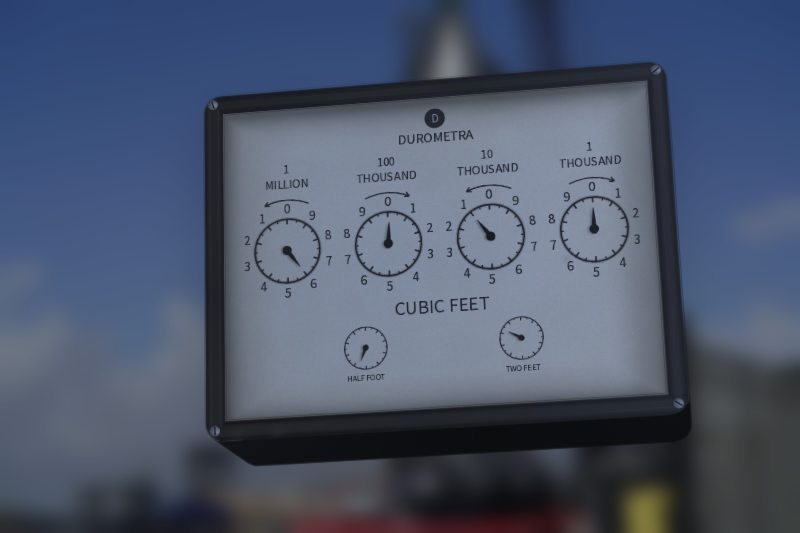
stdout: ft³ 601000
